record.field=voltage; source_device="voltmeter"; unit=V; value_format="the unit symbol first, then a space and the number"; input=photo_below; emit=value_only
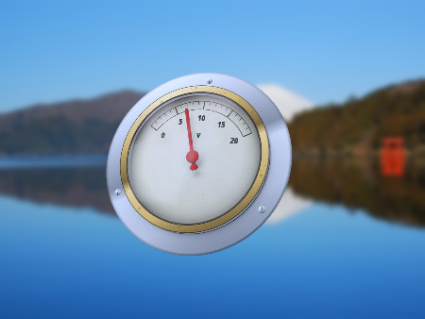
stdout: V 7
